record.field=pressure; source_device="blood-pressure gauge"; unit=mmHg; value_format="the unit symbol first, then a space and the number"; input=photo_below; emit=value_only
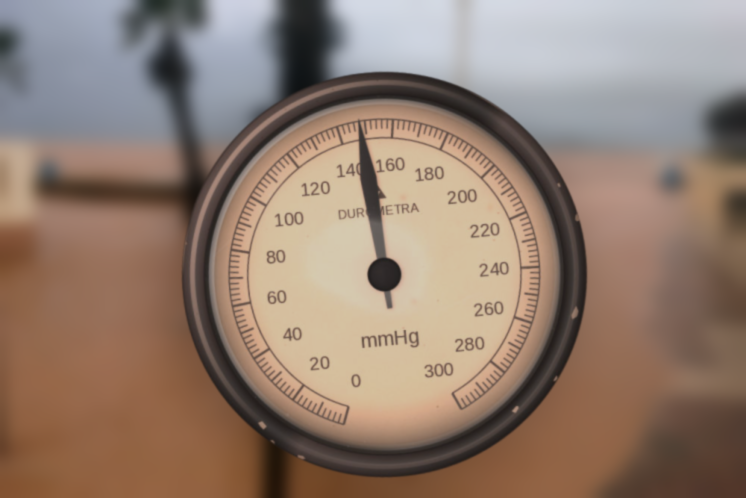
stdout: mmHg 148
